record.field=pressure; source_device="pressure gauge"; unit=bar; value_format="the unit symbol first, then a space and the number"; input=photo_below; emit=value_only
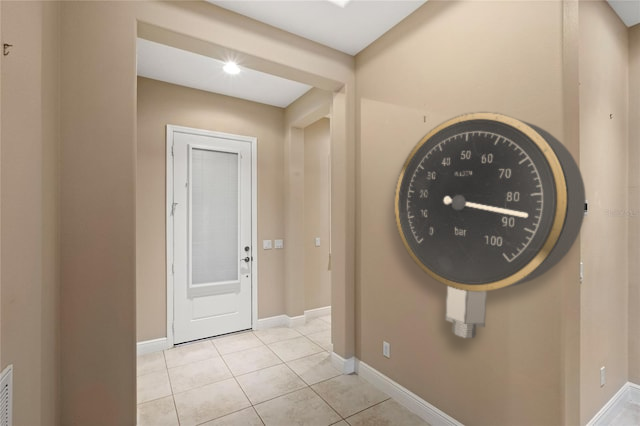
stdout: bar 86
